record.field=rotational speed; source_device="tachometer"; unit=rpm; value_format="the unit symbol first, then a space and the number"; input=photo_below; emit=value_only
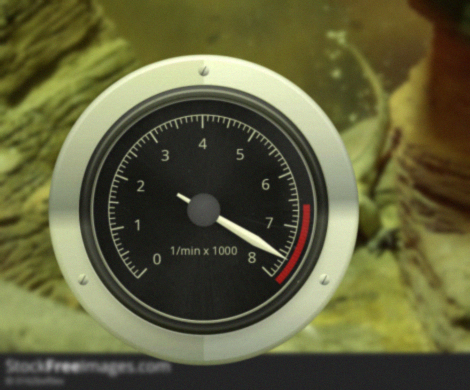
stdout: rpm 7600
